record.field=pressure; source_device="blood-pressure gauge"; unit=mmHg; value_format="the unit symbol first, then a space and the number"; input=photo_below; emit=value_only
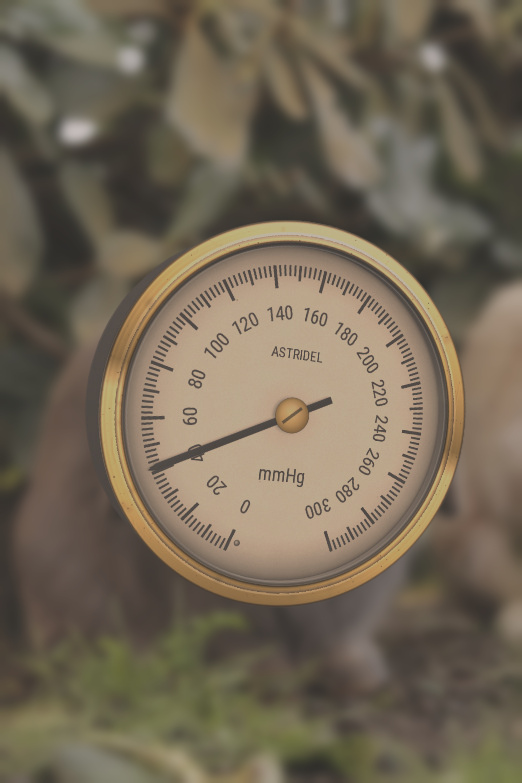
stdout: mmHg 42
